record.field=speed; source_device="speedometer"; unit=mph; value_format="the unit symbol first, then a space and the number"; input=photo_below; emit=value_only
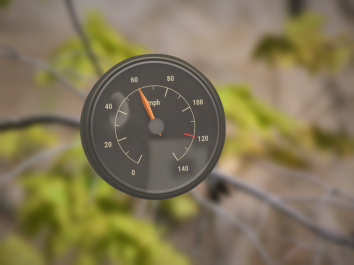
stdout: mph 60
